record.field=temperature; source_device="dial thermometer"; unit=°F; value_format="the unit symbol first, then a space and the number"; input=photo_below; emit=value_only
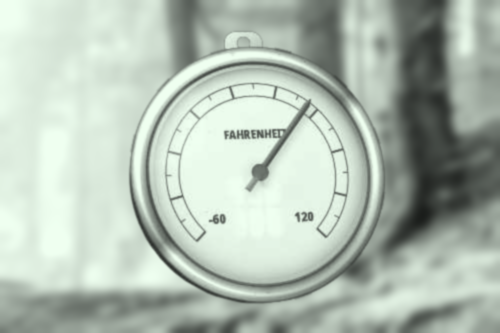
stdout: °F 55
